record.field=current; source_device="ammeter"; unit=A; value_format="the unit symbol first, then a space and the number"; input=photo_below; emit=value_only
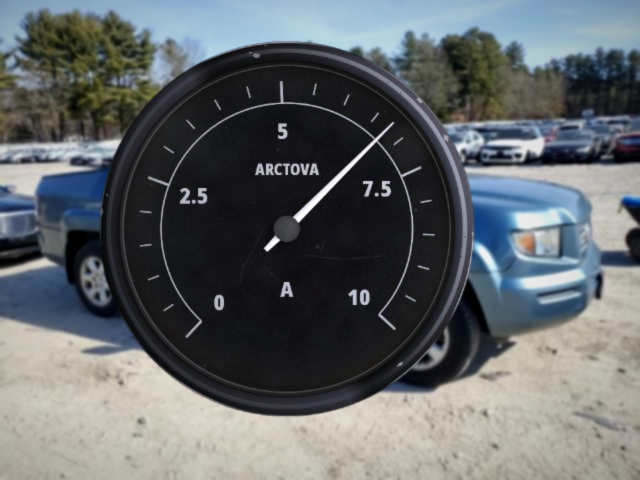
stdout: A 6.75
